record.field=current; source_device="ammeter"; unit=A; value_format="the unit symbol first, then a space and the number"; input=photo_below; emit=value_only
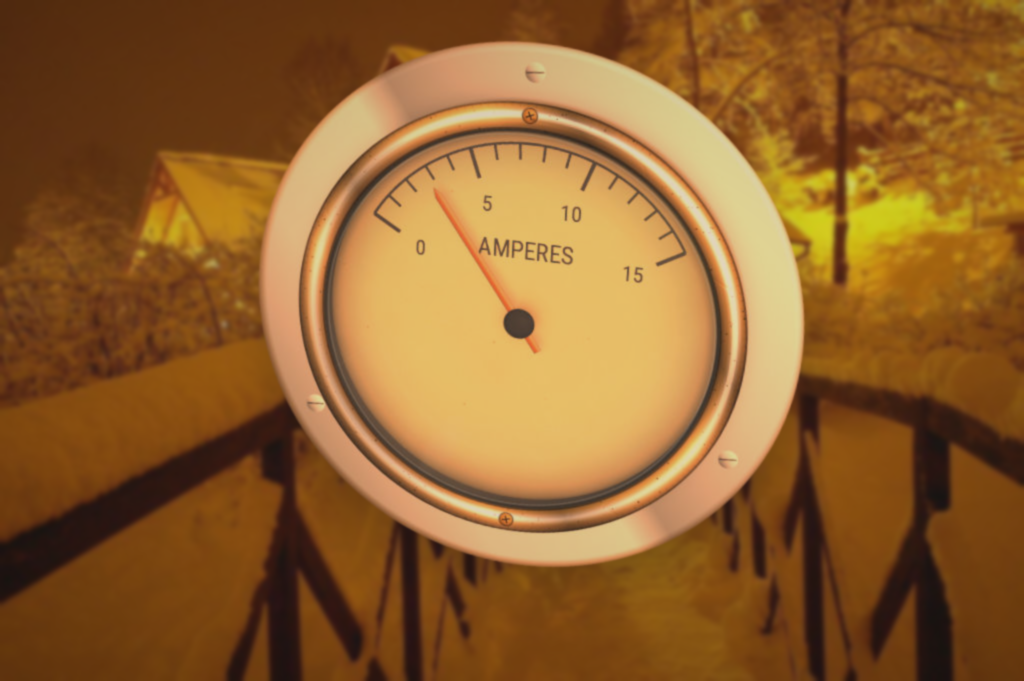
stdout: A 3
